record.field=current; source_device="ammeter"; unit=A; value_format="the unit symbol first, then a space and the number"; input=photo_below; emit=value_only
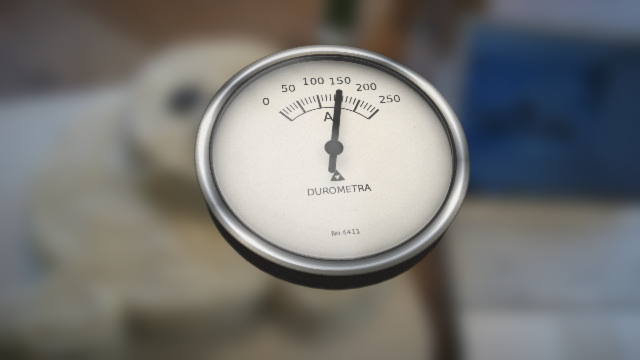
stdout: A 150
